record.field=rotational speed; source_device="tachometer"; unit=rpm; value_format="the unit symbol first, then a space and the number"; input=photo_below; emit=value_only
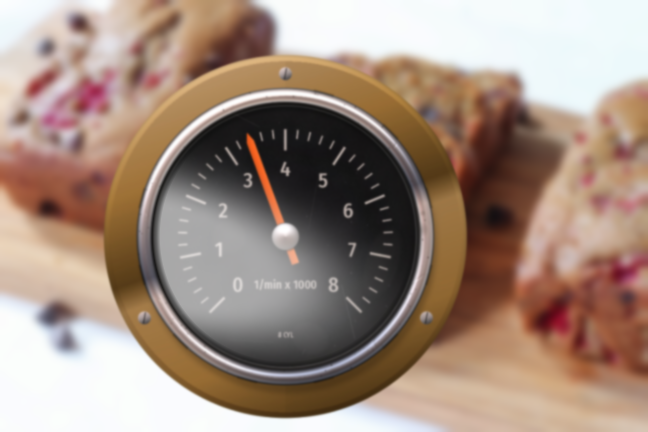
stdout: rpm 3400
